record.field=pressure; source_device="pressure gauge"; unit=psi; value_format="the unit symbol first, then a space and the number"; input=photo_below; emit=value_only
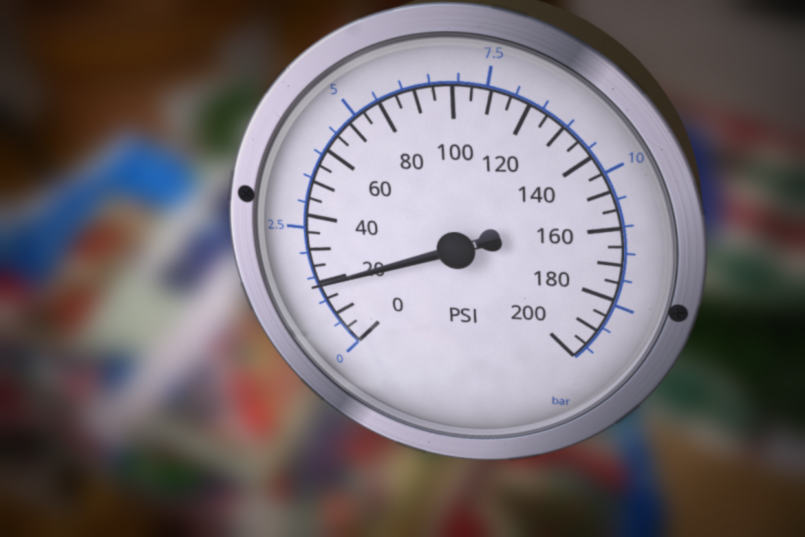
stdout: psi 20
